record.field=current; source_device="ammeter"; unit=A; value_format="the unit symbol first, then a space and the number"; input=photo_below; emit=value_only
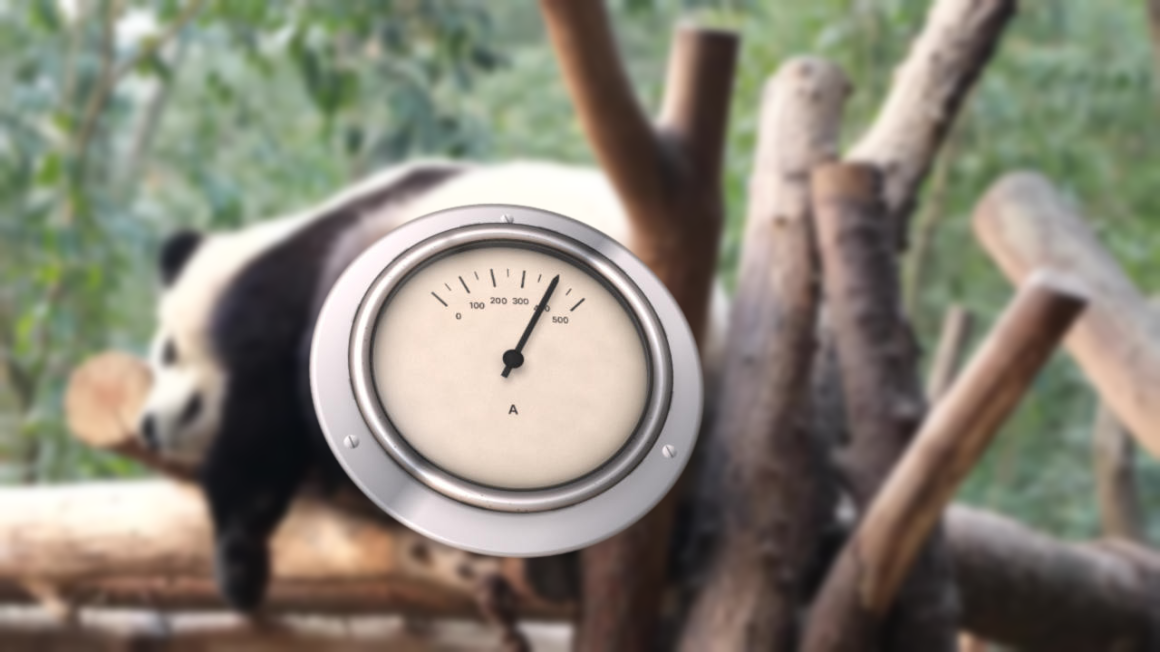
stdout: A 400
